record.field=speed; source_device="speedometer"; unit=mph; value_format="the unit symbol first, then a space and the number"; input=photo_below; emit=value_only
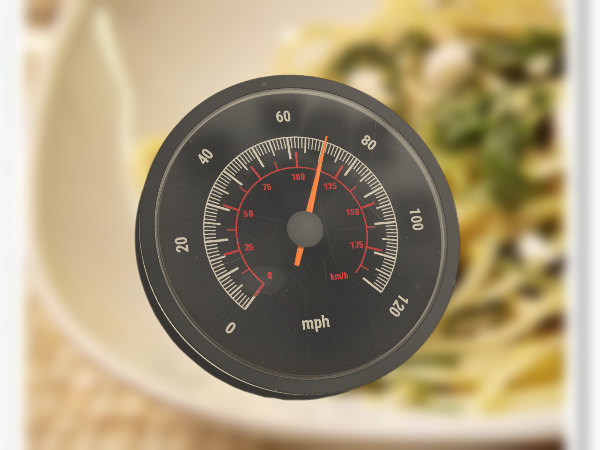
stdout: mph 70
